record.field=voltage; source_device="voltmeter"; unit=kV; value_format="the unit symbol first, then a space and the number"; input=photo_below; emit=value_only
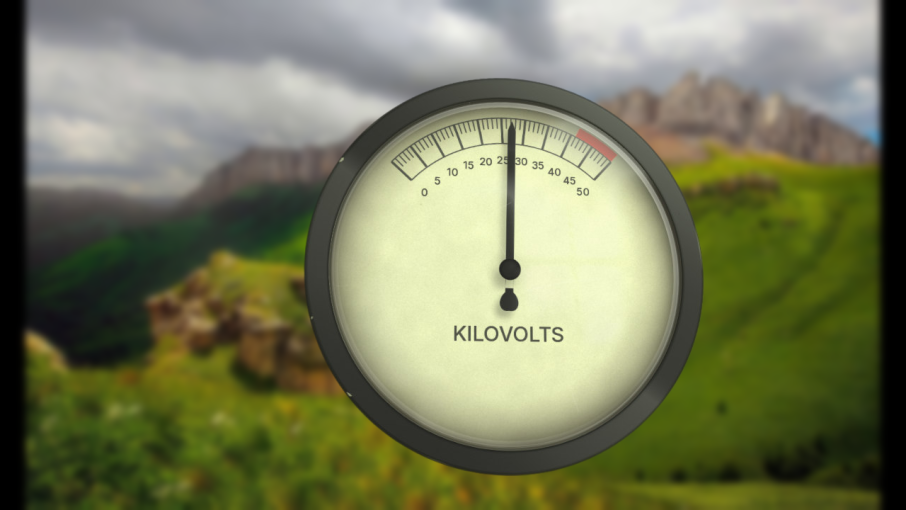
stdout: kV 27
